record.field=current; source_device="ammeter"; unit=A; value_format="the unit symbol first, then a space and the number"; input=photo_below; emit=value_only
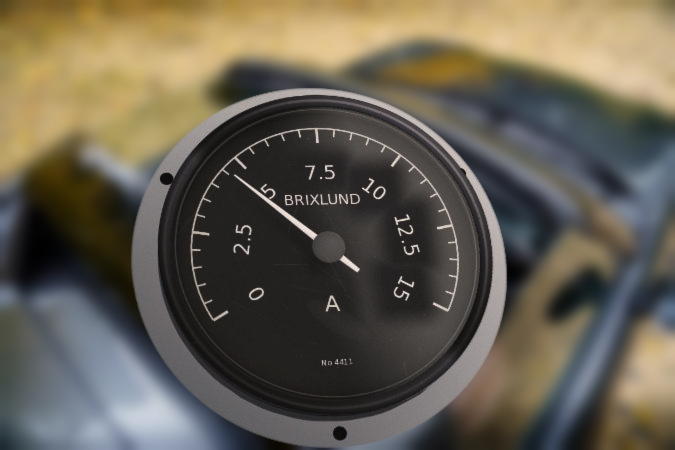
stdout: A 4.5
